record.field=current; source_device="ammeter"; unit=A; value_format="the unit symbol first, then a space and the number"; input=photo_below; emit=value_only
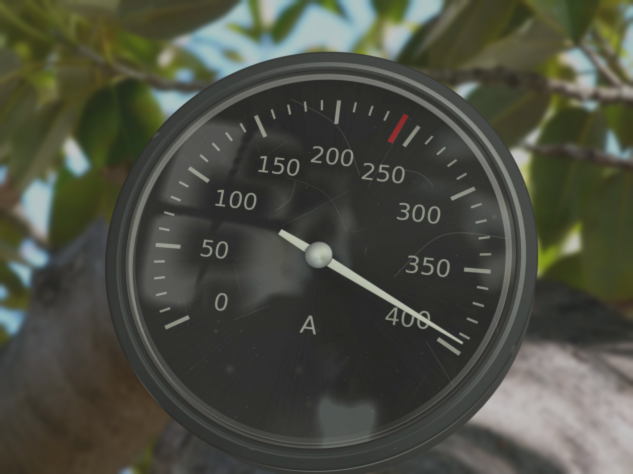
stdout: A 395
